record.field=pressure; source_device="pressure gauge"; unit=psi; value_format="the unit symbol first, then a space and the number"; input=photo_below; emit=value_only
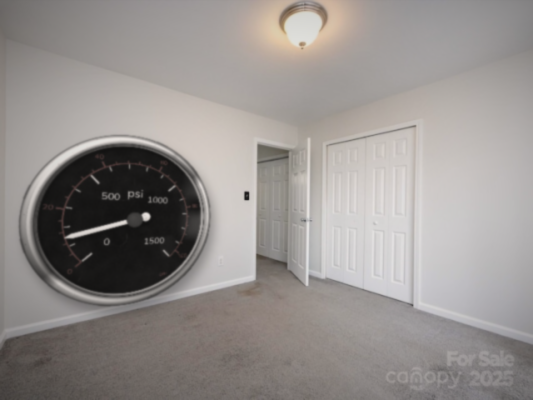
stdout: psi 150
